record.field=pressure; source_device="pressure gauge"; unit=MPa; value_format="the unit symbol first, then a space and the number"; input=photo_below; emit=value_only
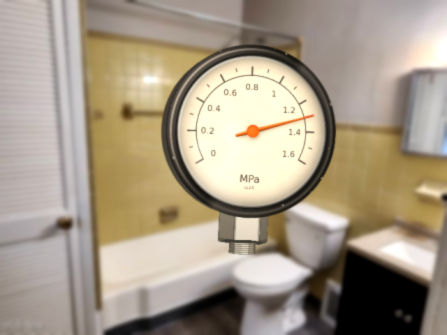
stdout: MPa 1.3
